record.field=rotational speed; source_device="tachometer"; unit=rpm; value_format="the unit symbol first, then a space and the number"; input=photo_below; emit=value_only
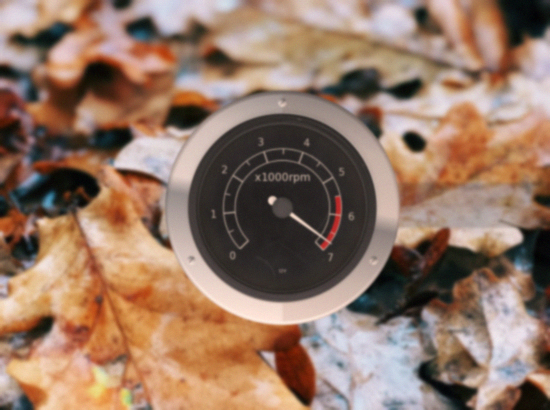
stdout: rpm 6750
